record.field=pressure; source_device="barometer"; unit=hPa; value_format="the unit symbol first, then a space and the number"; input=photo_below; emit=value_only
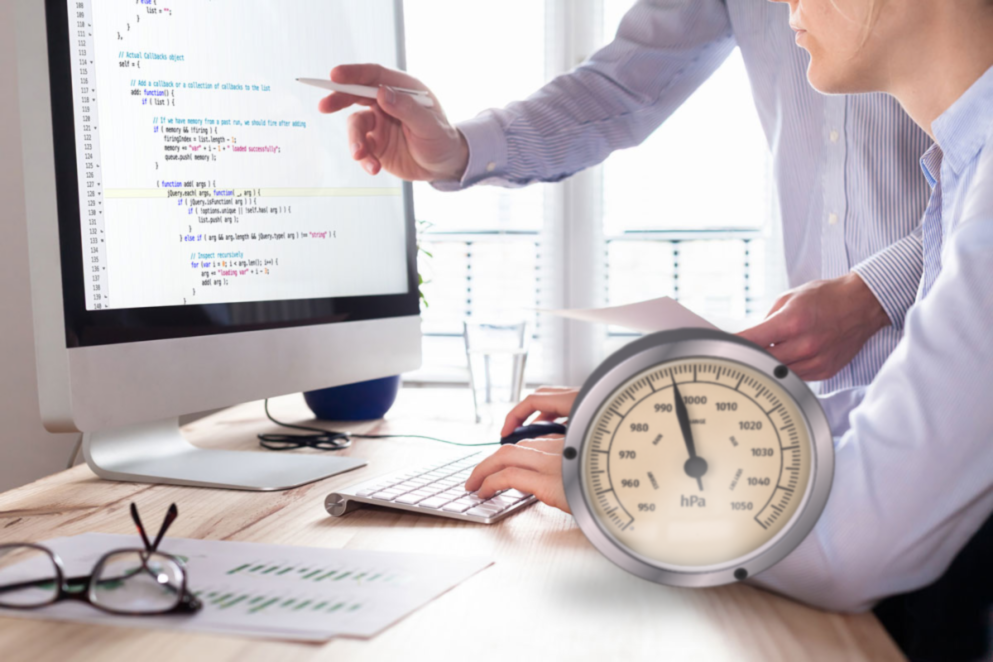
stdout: hPa 995
